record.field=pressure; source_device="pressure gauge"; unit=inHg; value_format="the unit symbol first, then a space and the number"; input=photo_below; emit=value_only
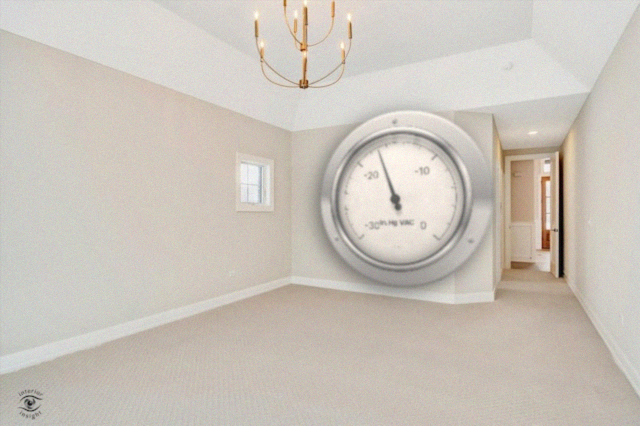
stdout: inHg -17
